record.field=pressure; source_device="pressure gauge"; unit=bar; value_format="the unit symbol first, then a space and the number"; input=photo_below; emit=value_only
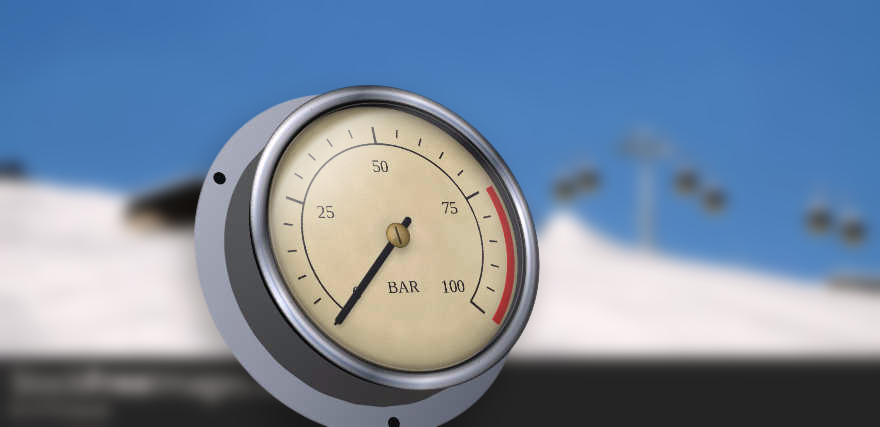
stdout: bar 0
